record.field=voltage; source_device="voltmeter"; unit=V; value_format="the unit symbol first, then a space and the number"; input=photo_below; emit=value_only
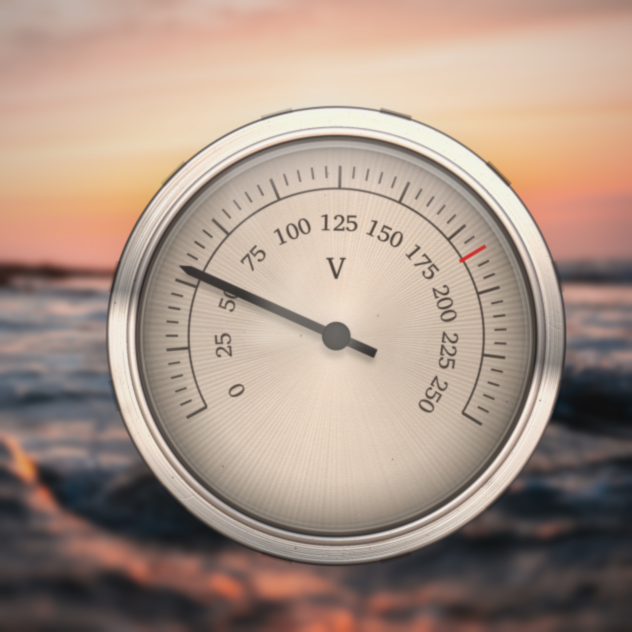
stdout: V 55
